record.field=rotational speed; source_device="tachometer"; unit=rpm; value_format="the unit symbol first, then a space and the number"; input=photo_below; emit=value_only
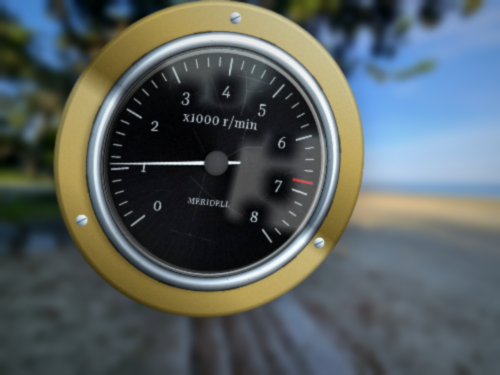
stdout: rpm 1100
